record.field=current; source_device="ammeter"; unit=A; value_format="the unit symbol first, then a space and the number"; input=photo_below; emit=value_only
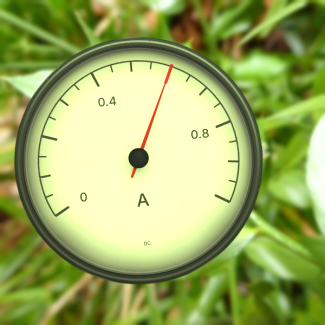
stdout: A 0.6
